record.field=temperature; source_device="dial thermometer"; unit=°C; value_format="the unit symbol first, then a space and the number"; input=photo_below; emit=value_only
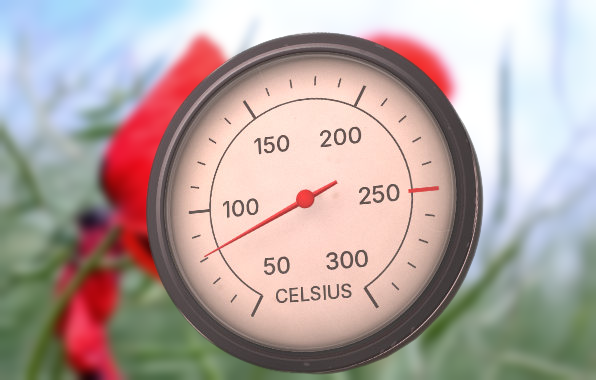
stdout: °C 80
